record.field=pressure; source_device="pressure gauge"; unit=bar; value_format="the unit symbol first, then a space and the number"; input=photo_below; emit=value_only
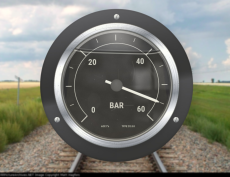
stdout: bar 55
